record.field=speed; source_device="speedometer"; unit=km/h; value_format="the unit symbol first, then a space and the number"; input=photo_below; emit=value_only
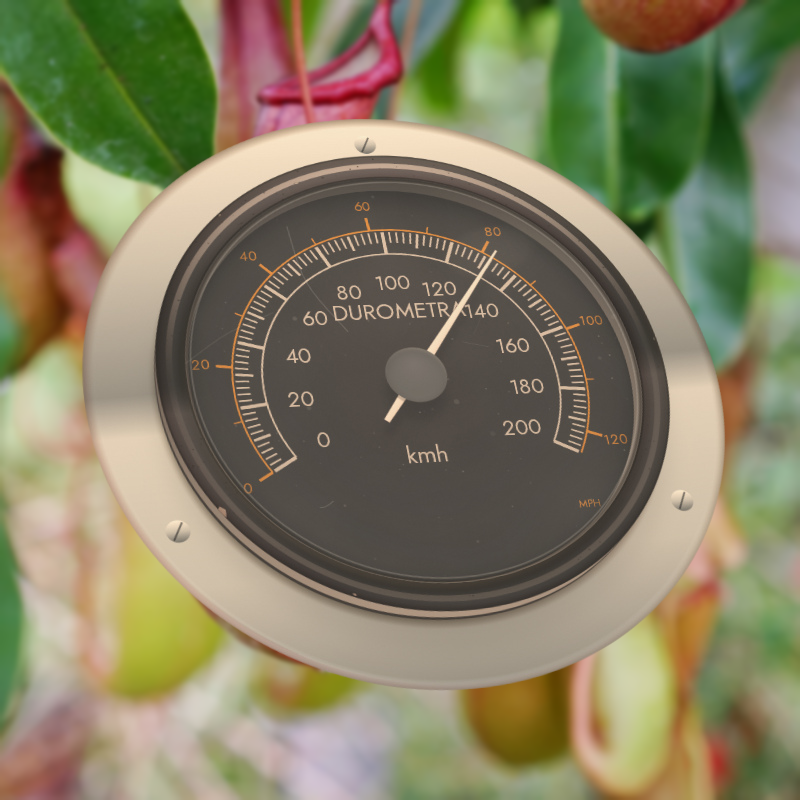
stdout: km/h 132
